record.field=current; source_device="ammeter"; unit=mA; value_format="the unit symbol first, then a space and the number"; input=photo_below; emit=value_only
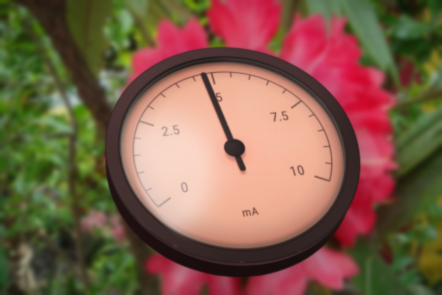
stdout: mA 4.75
